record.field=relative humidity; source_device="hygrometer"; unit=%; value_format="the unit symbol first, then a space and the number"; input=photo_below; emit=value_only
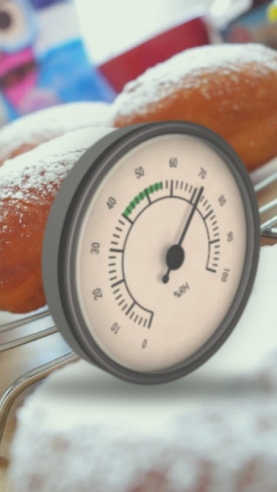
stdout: % 70
